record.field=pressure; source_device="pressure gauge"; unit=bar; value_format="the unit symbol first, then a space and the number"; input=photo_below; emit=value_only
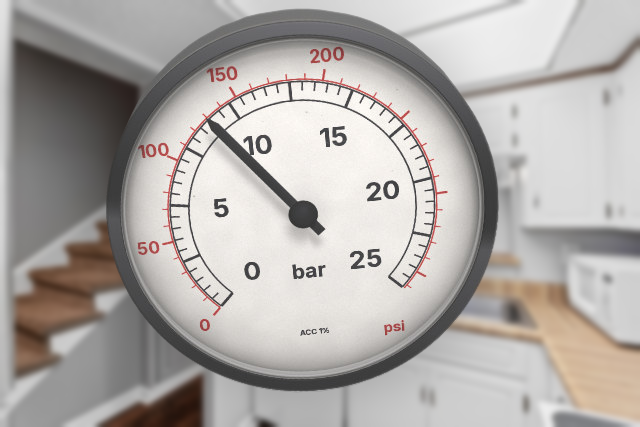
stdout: bar 9
